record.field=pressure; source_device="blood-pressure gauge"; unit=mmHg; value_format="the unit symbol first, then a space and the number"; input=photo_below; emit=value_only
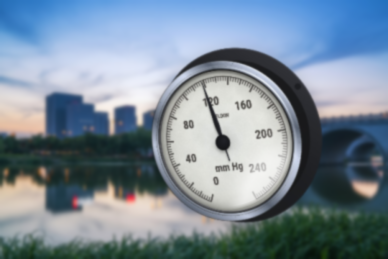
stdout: mmHg 120
